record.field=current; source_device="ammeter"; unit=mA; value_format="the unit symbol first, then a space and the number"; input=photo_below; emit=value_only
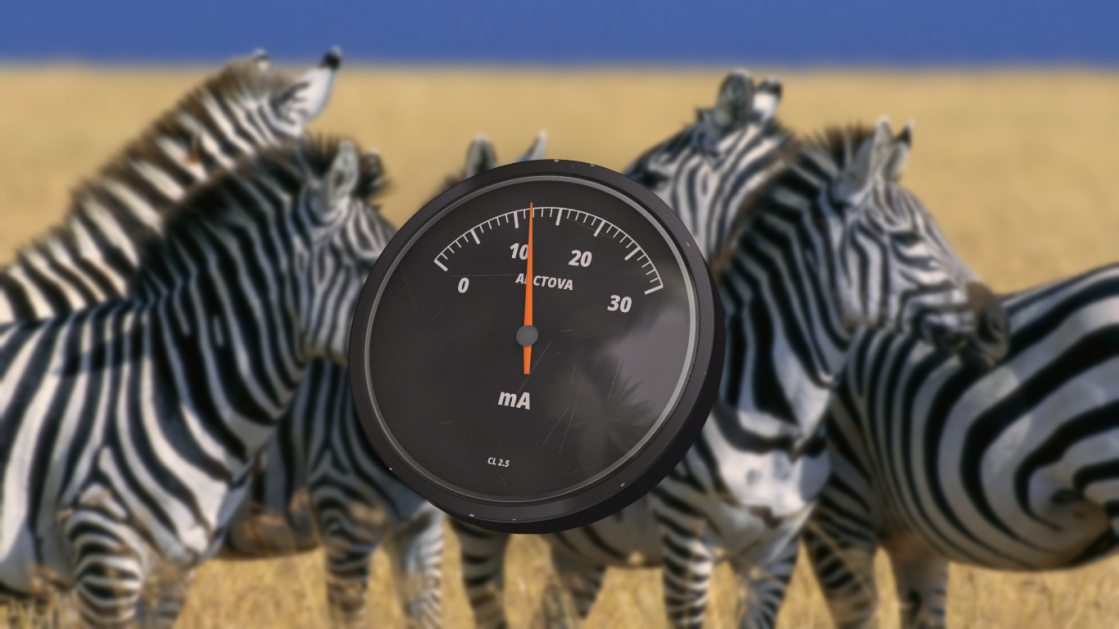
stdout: mA 12
